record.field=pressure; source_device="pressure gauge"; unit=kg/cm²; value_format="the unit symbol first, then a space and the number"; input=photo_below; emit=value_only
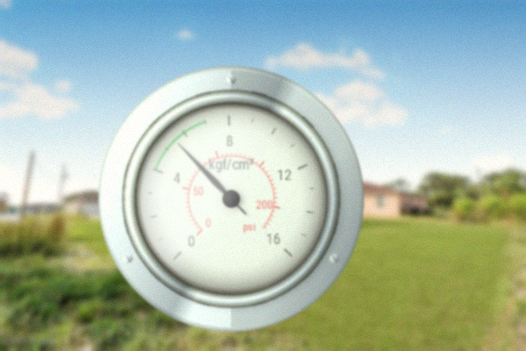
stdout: kg/cm² 5.5
